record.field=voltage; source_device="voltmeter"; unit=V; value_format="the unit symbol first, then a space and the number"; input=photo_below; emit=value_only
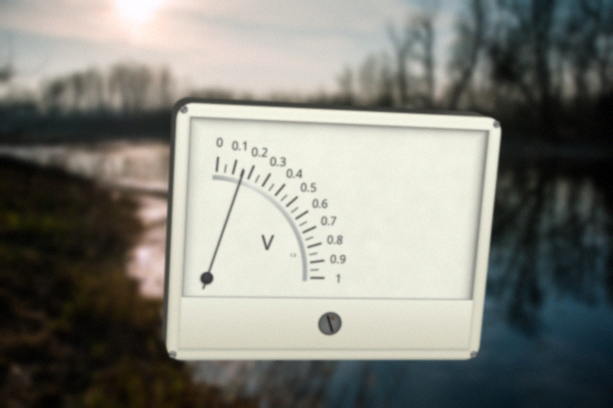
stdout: V 0.15
